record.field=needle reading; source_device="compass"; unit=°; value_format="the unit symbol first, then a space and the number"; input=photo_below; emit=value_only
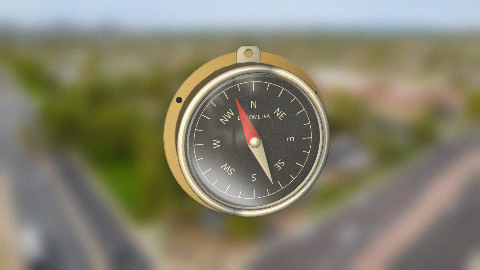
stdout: ° 337.5
